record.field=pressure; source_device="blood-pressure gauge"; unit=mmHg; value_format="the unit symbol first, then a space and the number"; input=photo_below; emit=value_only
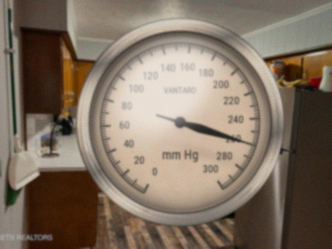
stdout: mmHg 260
